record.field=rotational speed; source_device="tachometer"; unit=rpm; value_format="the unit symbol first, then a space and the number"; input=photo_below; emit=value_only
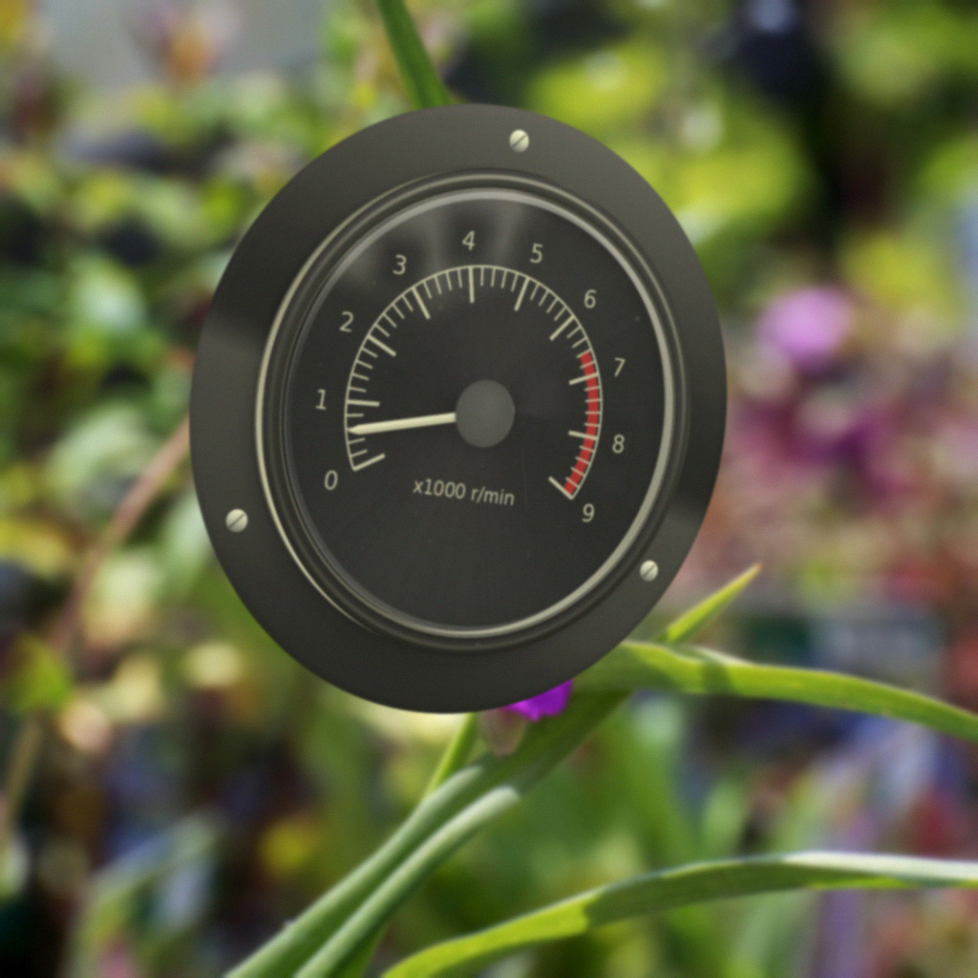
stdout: rpm 600
